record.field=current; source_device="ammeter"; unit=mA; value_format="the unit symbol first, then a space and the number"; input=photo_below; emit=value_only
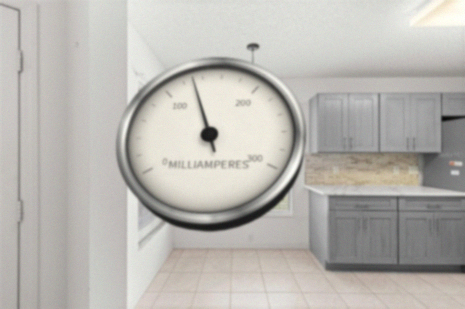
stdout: mA 130
